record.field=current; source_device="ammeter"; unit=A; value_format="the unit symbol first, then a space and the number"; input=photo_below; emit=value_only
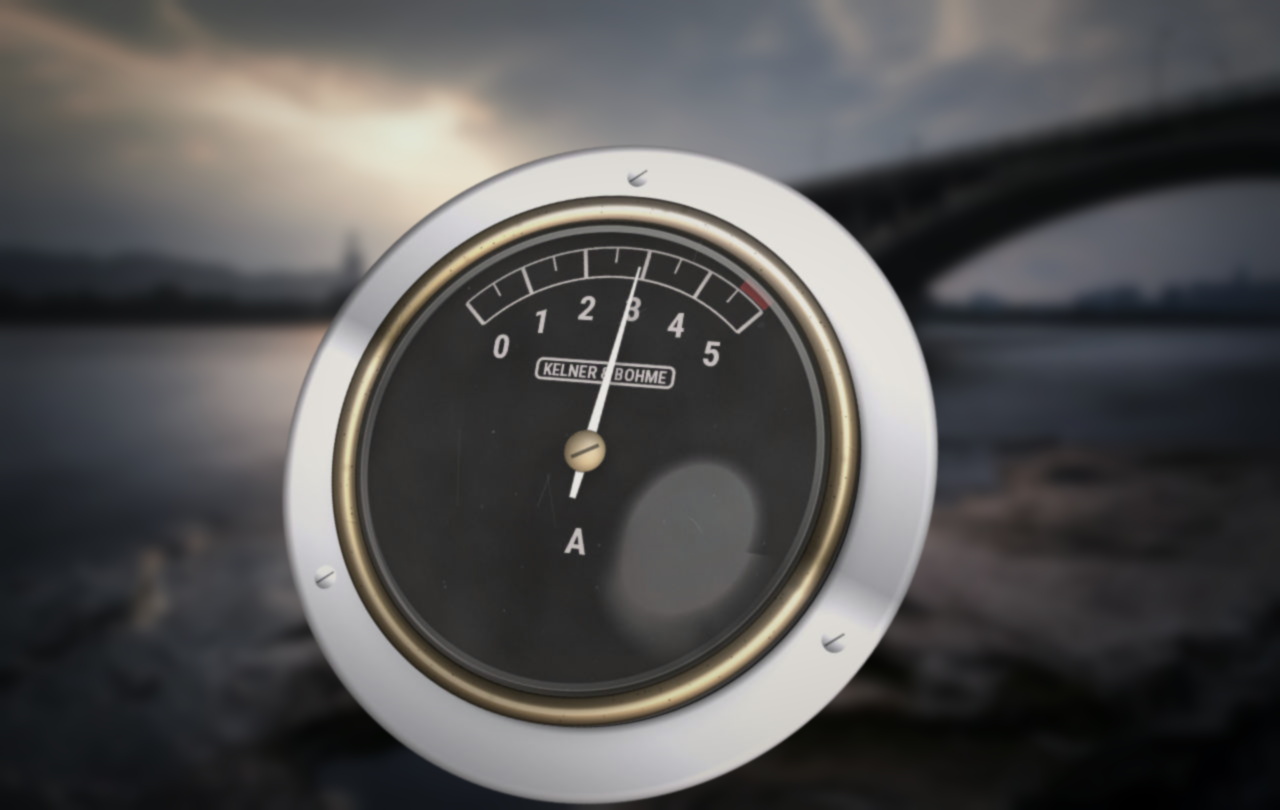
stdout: A 3
